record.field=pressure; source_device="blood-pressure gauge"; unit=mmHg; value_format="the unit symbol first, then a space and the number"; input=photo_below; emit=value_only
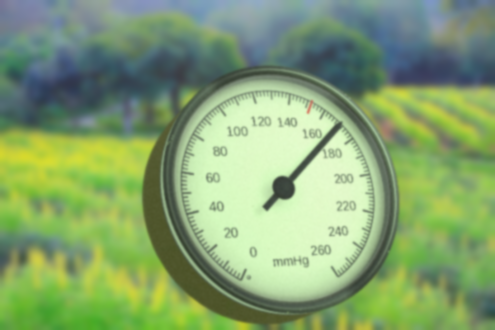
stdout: mmHg 170
